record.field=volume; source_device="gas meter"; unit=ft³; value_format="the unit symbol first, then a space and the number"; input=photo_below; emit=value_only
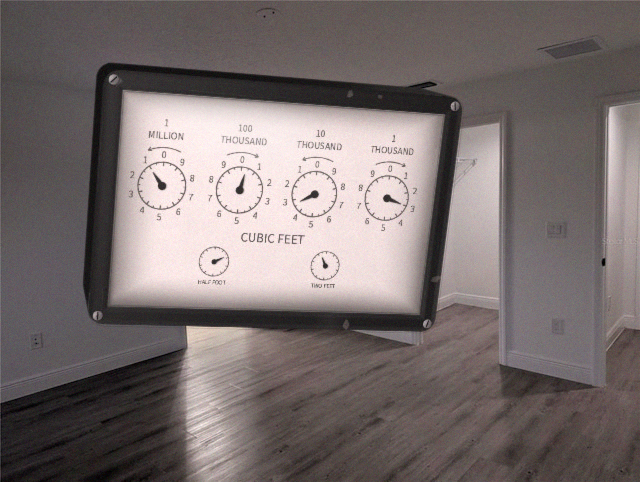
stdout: ft³ 103300
